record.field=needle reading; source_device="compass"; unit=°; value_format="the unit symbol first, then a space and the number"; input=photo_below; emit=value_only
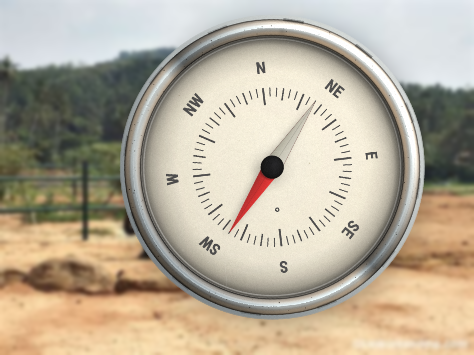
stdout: ° 220
